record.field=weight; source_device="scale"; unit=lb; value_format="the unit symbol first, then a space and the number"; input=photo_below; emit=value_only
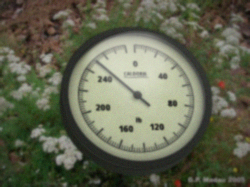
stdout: lb 250
